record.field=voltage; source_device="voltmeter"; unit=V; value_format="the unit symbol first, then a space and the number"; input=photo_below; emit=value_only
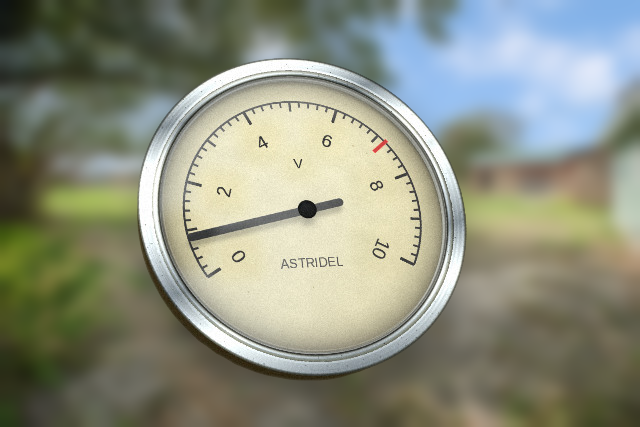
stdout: V 0.8
